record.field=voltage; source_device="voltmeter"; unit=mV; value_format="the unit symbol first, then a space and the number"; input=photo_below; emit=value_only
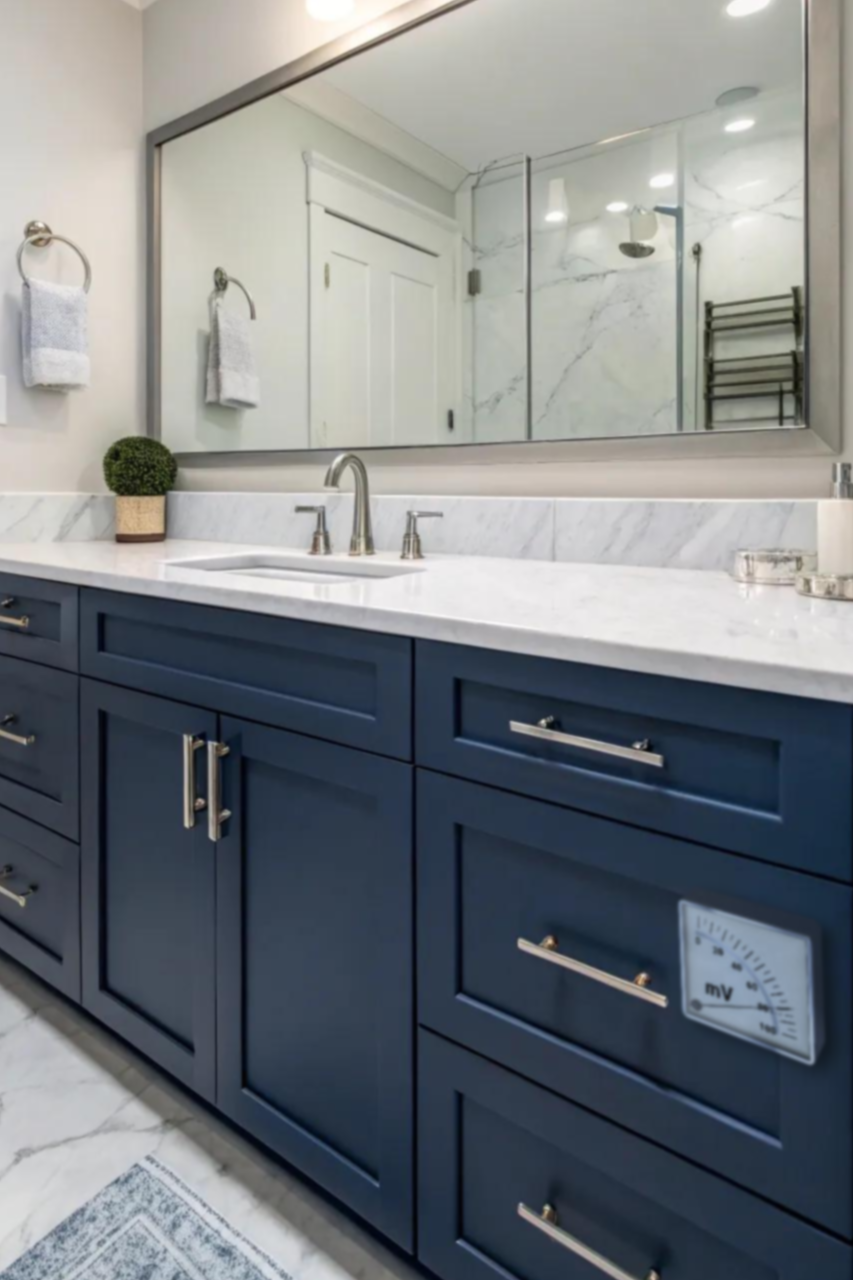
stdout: mV 80
